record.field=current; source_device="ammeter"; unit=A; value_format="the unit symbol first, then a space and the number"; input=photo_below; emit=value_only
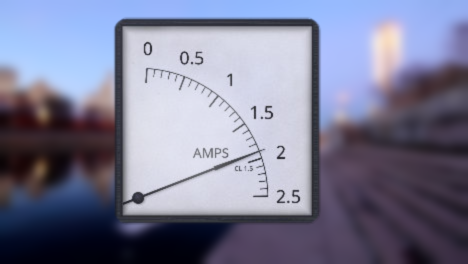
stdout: A 1.9
